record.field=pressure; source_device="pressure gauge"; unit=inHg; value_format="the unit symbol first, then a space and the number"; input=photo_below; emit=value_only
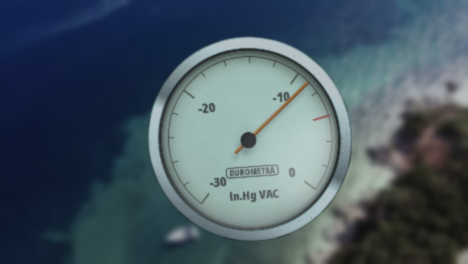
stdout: inHg -9
